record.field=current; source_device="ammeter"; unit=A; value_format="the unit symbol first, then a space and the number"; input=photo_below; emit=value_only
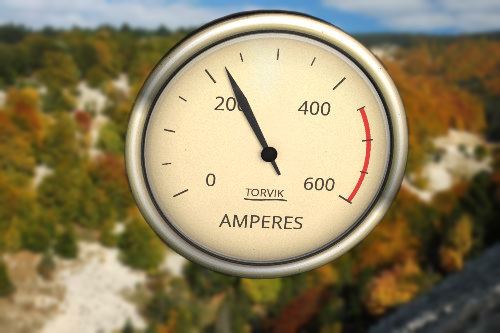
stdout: A 225
